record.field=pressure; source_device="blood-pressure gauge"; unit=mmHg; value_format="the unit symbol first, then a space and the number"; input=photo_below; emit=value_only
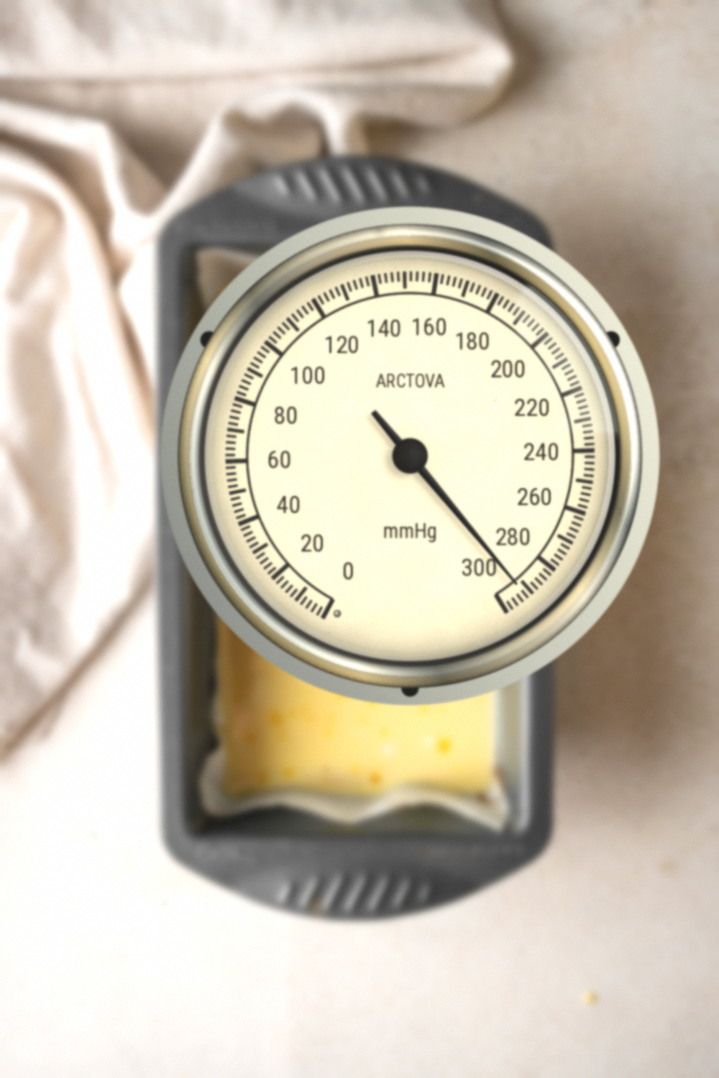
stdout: mmHg 292
